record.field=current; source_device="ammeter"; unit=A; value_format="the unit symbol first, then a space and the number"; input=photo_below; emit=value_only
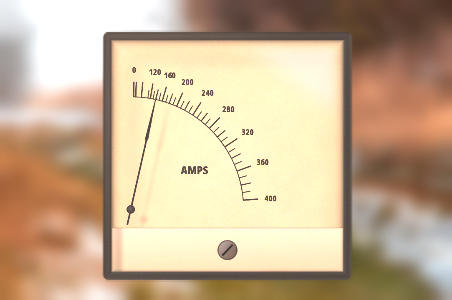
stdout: A 140
